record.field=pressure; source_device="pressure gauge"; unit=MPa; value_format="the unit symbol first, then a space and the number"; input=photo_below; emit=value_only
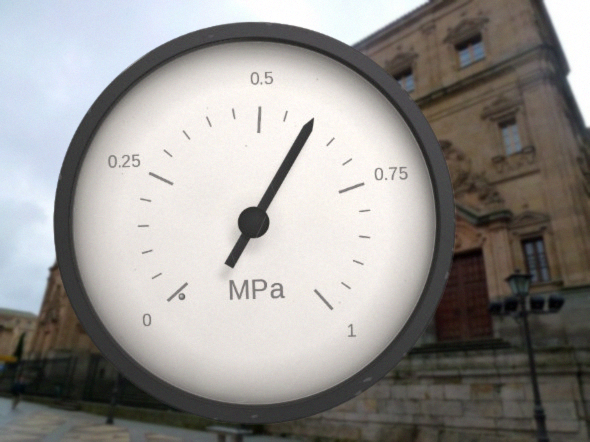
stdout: MPa 0.6
